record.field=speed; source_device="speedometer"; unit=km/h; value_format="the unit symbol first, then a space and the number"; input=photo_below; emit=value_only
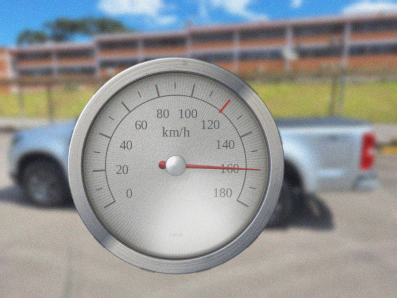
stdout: km/h 160
